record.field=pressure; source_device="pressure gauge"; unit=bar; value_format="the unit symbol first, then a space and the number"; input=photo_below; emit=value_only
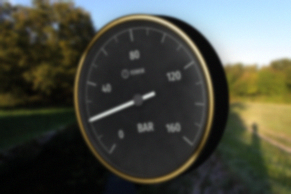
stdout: bar 20
